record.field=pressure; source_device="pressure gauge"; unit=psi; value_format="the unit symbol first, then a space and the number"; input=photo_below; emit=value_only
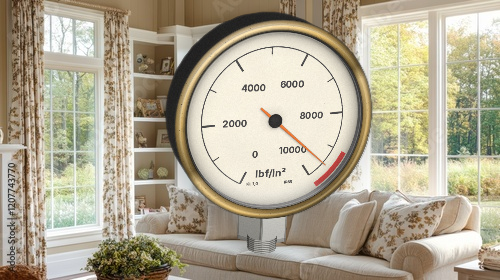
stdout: psi 9500
